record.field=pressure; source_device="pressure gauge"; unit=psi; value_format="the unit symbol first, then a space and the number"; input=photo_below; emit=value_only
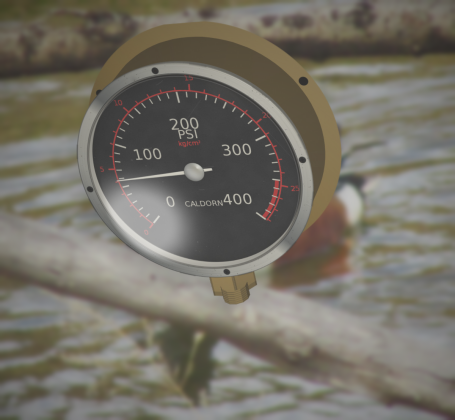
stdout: psi 60
